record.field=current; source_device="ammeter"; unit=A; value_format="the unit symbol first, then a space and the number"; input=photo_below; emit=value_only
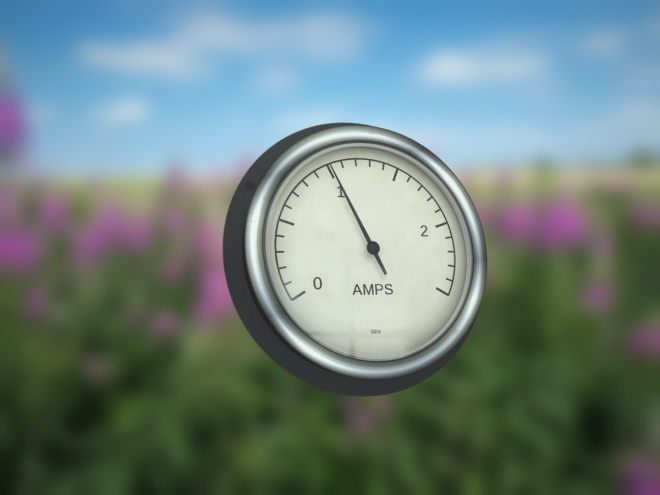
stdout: A 1
